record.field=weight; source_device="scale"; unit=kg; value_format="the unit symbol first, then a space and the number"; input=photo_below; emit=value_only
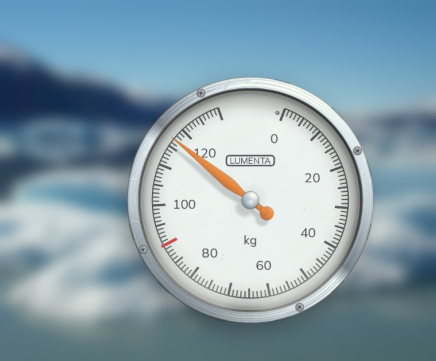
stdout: kg 117
